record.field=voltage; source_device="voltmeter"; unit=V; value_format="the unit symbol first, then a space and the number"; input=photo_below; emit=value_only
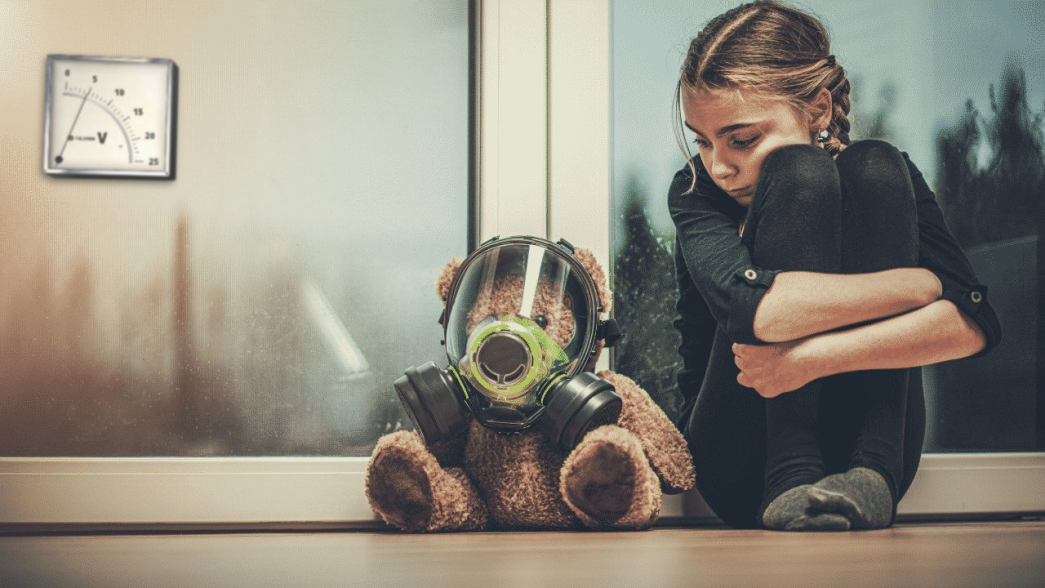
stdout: V 5
